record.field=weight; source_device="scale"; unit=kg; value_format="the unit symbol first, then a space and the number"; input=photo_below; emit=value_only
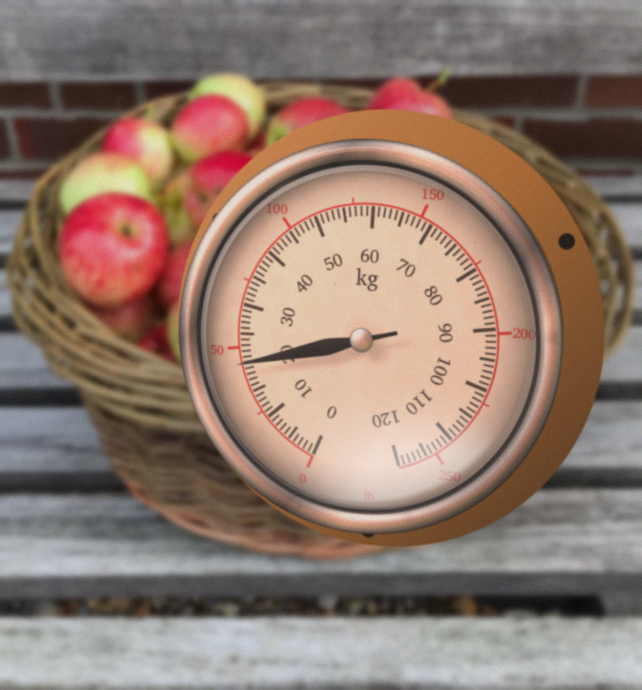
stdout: kg 20
